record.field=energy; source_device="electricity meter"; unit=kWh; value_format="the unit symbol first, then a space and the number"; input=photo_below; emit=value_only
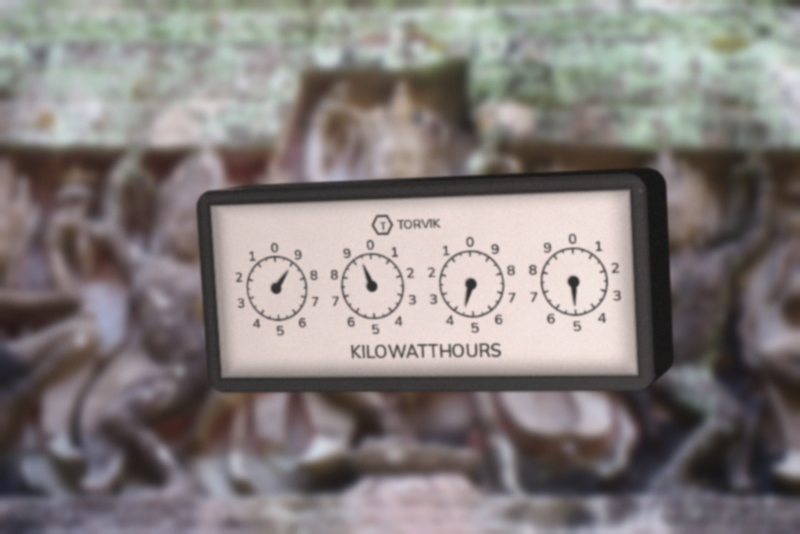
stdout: kWh 8945
